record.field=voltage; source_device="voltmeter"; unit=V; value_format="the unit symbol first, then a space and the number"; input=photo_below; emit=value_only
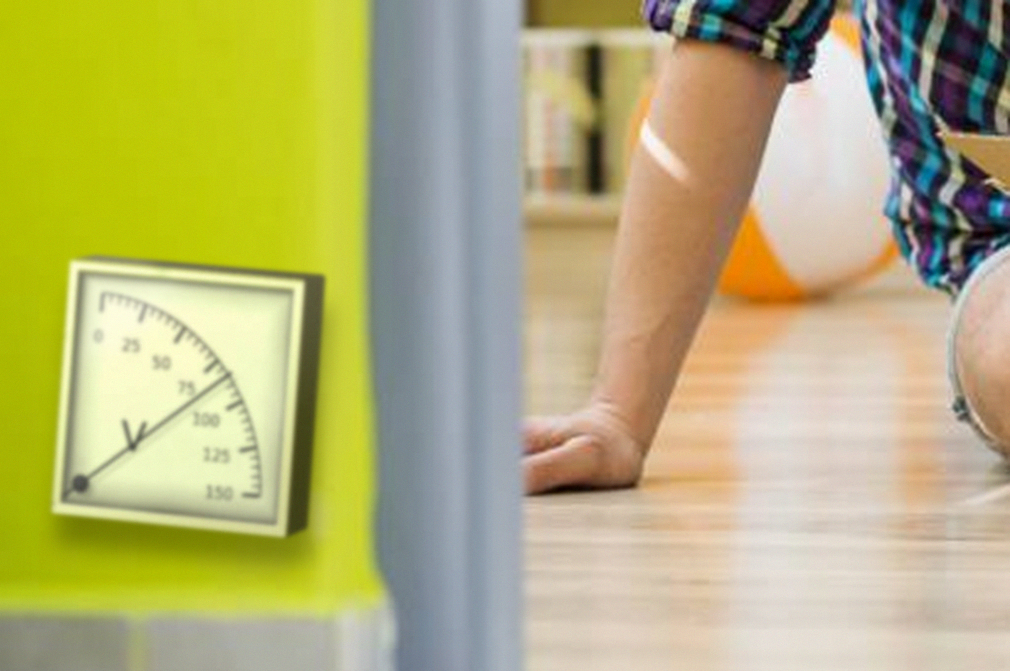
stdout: V 85
